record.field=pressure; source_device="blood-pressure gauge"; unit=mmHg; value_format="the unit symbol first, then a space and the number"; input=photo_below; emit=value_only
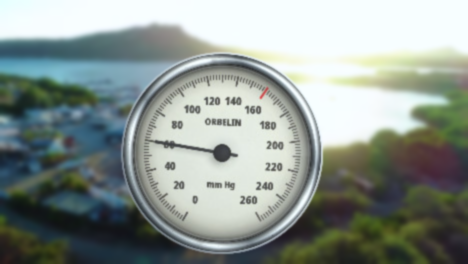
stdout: mmHg 60
